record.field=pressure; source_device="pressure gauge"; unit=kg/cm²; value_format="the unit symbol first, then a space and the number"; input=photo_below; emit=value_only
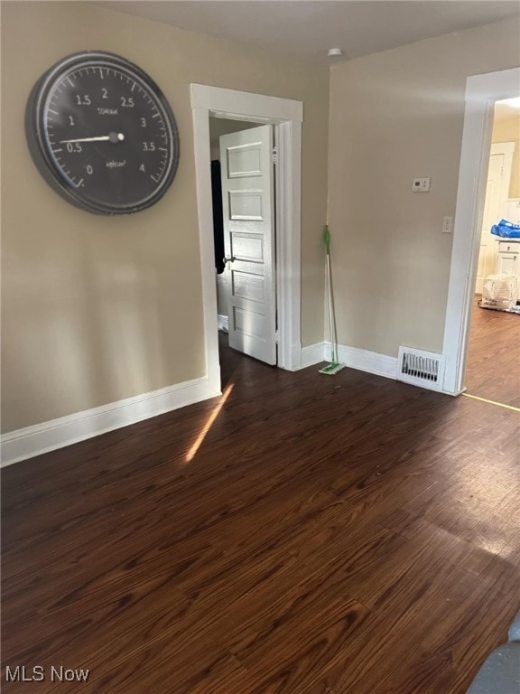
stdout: kg/cm² 0.6
